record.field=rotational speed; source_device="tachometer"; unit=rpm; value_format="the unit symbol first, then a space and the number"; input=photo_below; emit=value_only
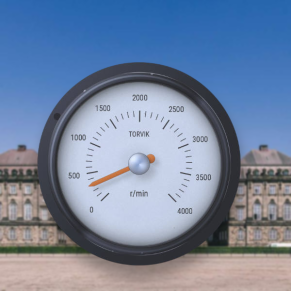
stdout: rpm 300
